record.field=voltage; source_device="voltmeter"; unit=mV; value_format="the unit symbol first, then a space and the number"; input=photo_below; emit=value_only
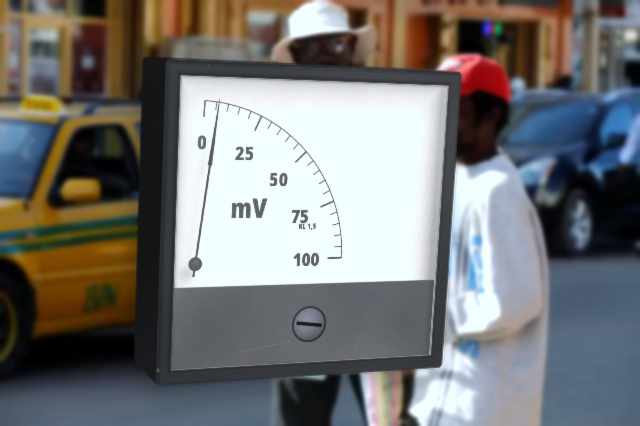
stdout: mV 5
